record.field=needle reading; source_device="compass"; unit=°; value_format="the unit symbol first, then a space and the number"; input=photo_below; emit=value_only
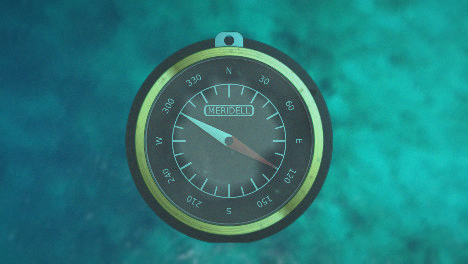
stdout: ° 120
